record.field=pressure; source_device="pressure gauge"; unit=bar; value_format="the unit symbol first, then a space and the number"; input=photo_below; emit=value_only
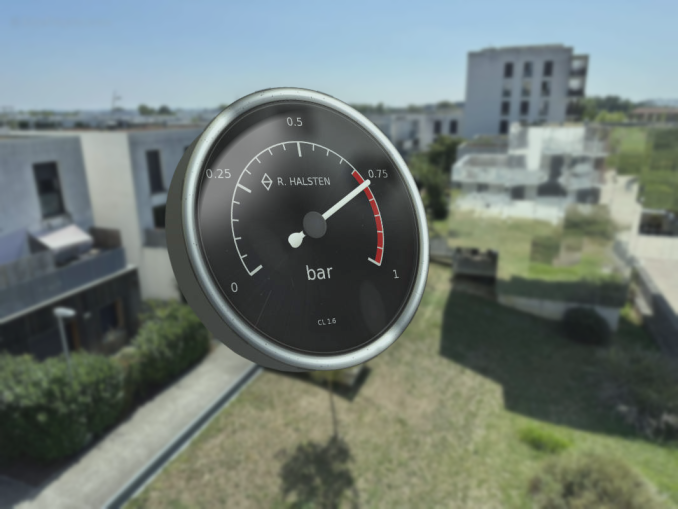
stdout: bar 0.75
